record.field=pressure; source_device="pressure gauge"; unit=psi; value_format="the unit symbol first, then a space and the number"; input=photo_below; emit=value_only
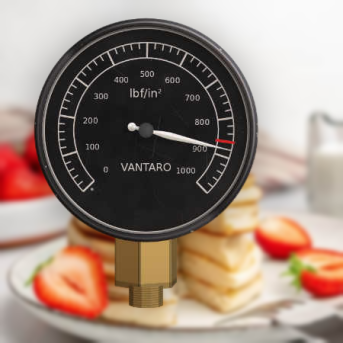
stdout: psi 880
